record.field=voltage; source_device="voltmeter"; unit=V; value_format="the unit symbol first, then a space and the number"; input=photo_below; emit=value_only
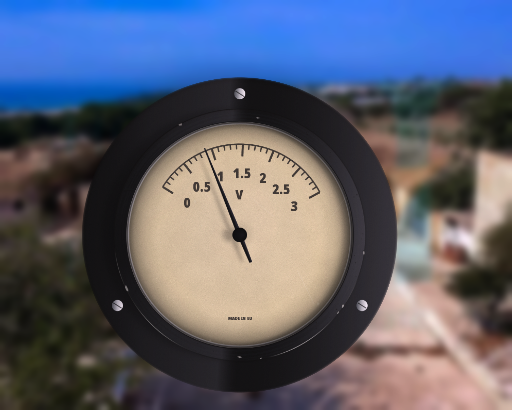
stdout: V 0.9
